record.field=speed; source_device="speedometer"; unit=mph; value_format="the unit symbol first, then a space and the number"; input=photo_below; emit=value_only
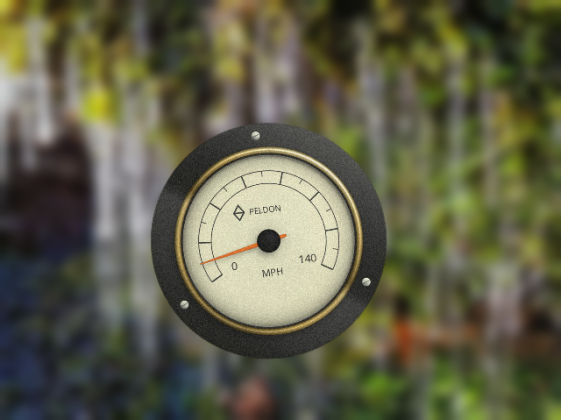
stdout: mph 10
